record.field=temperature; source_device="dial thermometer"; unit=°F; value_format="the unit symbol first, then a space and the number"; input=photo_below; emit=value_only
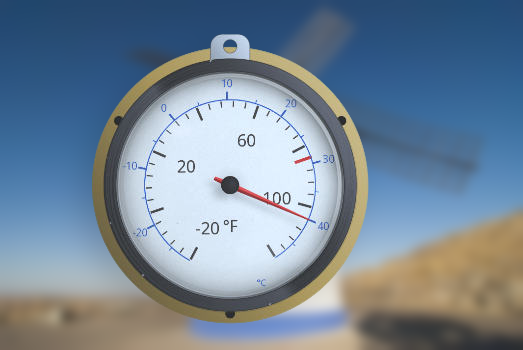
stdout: °F 104
